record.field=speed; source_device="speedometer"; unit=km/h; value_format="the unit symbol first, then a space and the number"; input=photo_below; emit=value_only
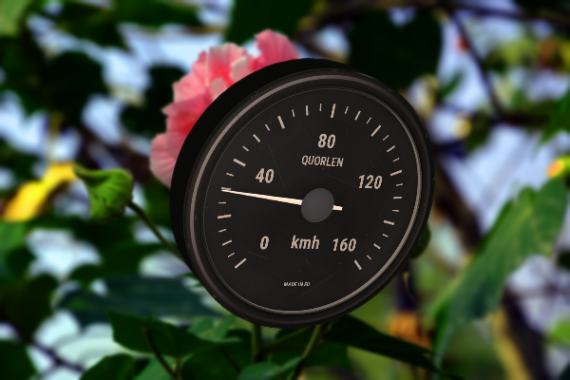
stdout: km/h 30
